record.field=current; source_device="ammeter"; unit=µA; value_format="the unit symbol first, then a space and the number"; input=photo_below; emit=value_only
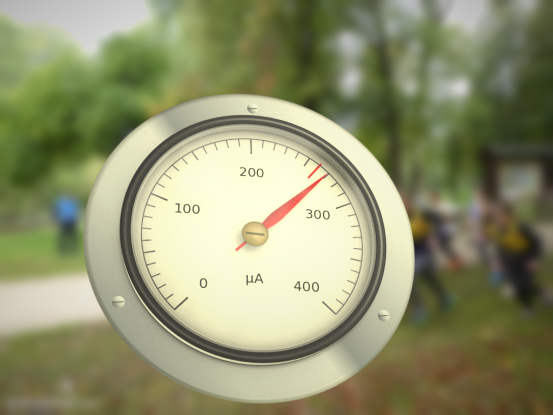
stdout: µA 270
